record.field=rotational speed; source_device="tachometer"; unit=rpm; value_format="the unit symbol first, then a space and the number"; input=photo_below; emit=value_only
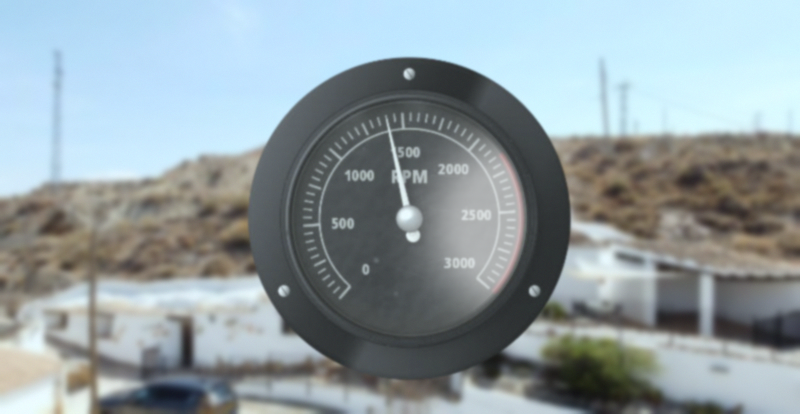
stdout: rpm 1400
